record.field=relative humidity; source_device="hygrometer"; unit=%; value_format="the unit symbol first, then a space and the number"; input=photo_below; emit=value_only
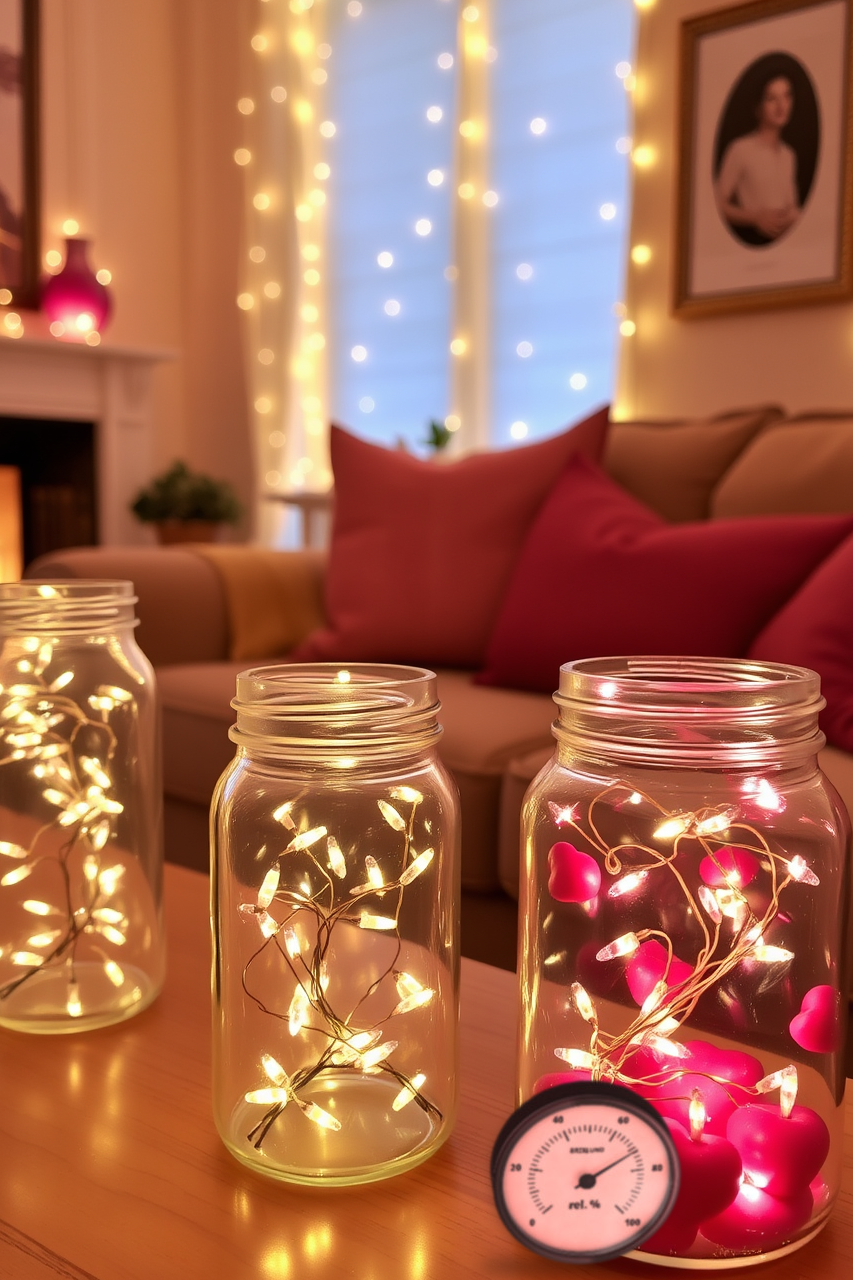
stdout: % 70
